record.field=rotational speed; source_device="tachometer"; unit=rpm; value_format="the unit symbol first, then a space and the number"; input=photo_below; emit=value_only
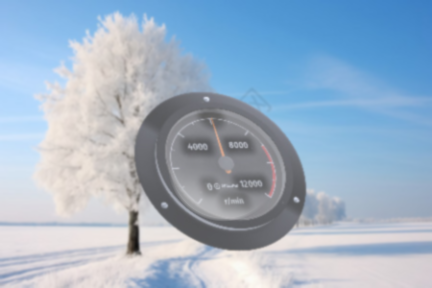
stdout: rpm 6000
